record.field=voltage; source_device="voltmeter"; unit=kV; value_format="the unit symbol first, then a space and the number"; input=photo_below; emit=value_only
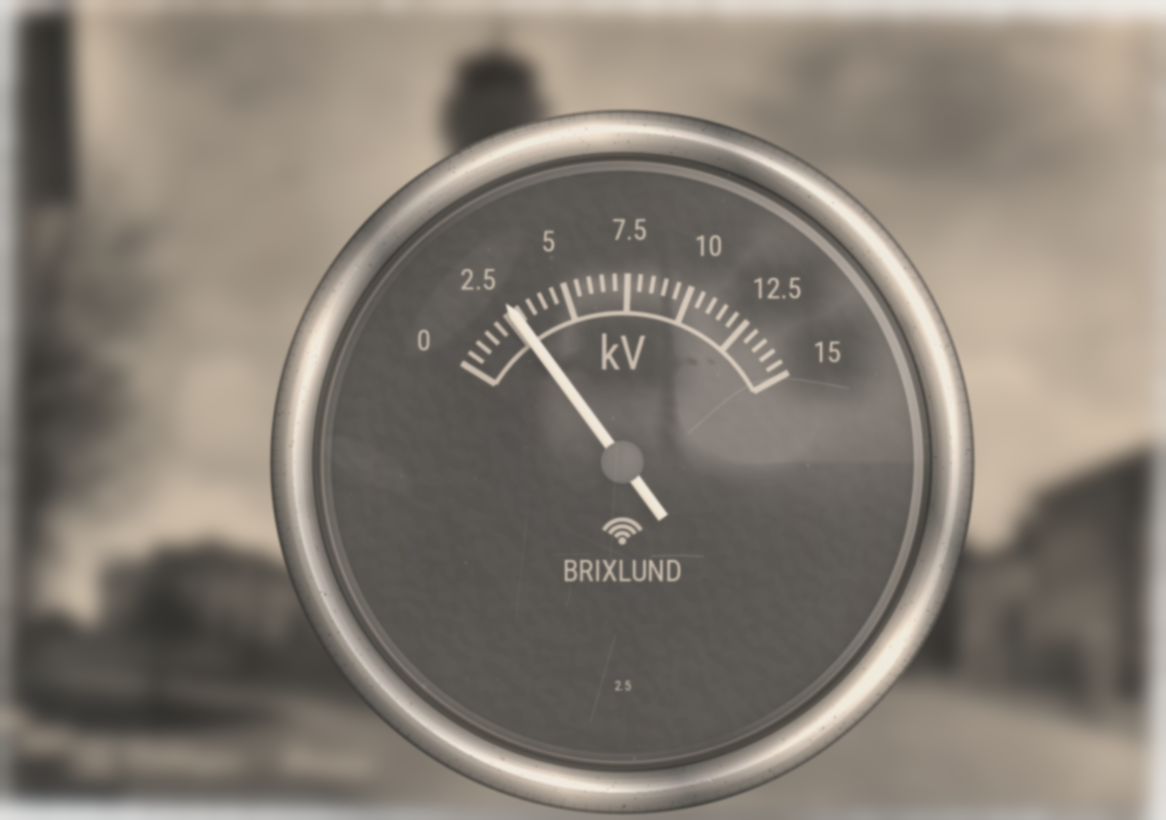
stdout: kV 2.75
